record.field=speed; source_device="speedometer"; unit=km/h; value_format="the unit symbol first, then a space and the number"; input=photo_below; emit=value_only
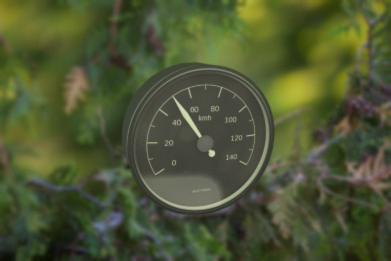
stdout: km/h 50
